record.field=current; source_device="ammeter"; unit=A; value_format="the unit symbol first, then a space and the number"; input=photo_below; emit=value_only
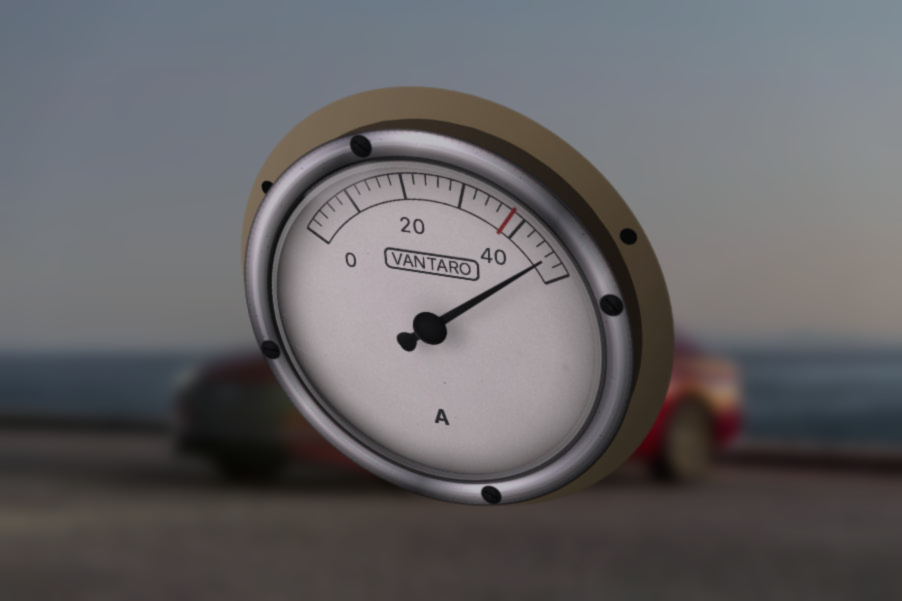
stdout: A 46
